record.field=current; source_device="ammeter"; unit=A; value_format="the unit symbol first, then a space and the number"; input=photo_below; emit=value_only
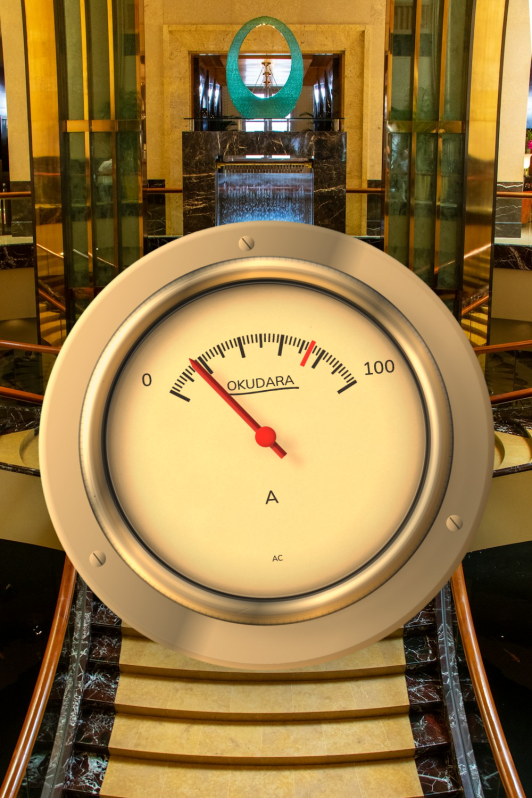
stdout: A 16
